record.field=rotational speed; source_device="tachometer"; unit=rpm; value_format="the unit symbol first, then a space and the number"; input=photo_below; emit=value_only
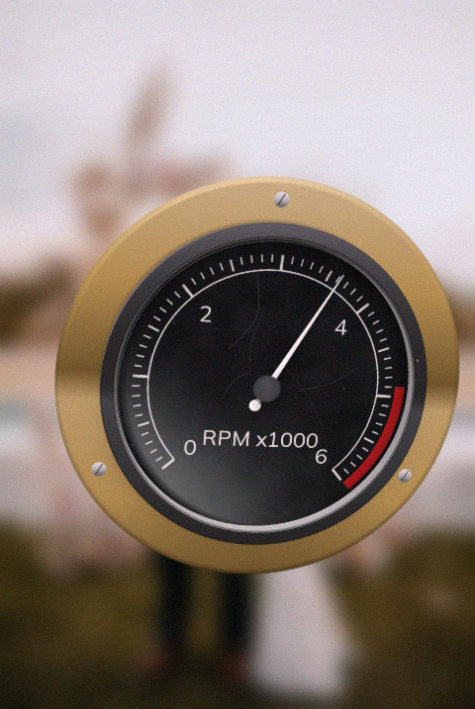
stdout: rpm 3600
